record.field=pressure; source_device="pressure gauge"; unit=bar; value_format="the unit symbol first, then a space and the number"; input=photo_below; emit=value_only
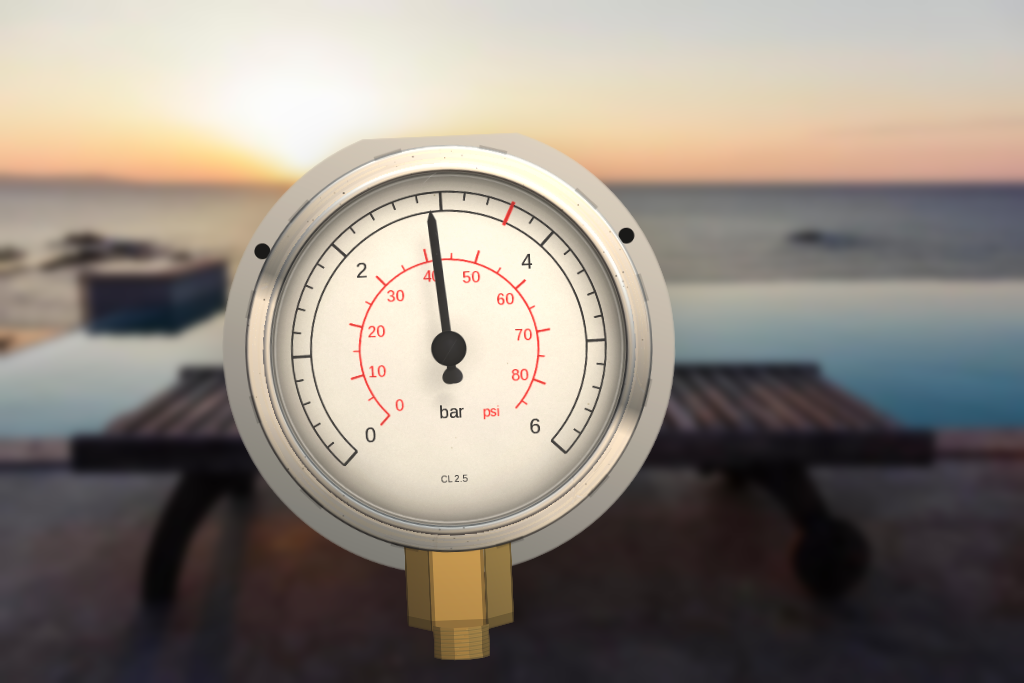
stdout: bar 2.9
